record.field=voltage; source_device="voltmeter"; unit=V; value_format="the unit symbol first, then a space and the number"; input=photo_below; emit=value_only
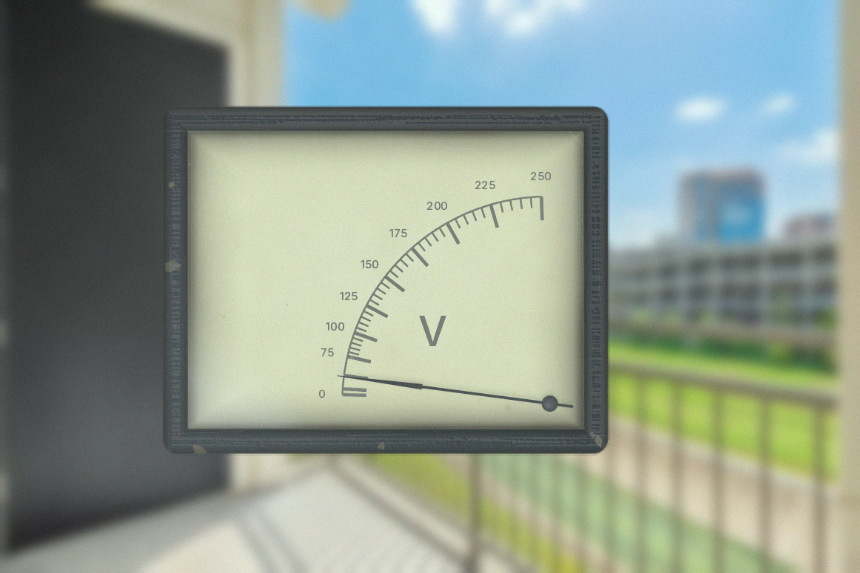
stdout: V 50
